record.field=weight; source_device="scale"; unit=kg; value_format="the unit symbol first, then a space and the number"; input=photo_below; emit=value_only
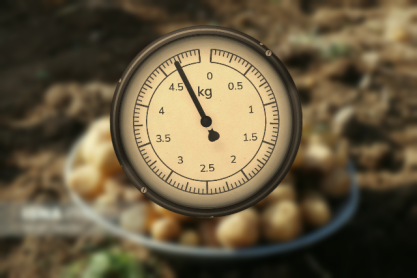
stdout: kg 4.7
